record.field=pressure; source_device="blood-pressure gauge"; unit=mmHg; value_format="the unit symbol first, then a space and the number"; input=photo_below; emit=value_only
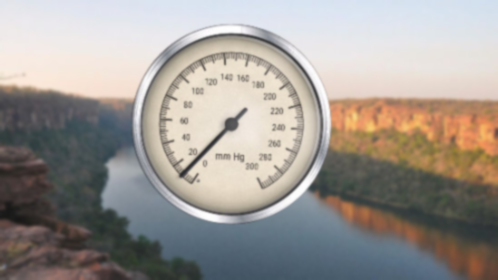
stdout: mmHg 10
